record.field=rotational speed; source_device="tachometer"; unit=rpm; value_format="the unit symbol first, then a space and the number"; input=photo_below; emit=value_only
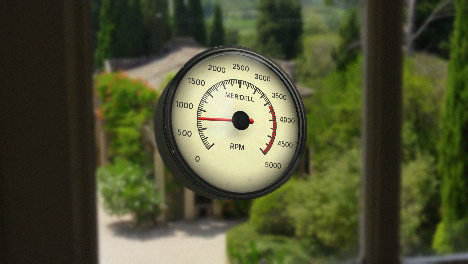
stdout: rpm 750
